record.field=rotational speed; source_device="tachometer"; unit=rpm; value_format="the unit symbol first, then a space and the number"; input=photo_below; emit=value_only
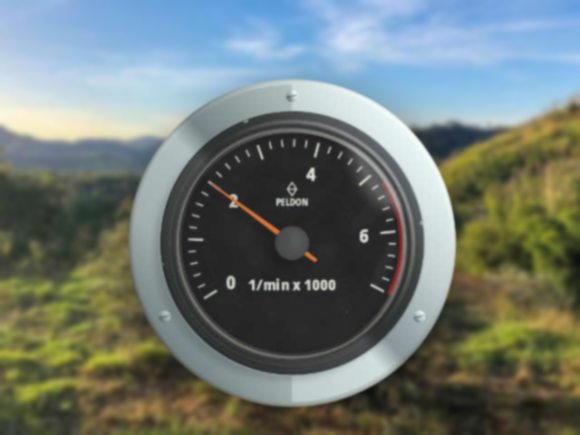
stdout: rpm 2000
